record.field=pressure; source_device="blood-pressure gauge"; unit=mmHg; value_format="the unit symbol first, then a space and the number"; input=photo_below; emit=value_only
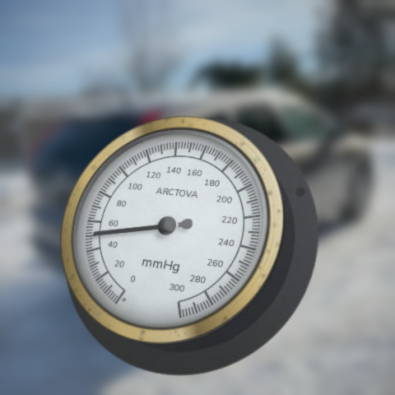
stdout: mmHg 50
